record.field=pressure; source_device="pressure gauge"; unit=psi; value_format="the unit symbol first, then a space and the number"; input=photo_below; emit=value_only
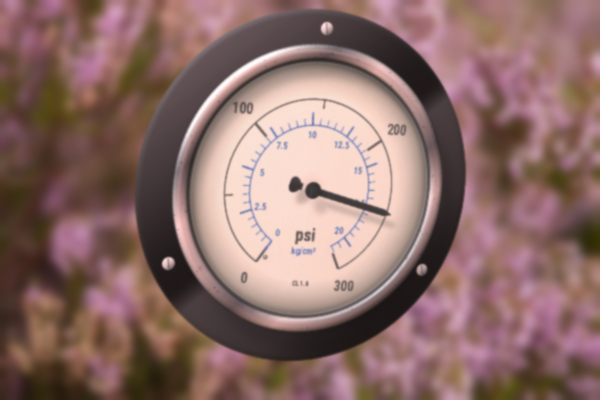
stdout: psi 250
